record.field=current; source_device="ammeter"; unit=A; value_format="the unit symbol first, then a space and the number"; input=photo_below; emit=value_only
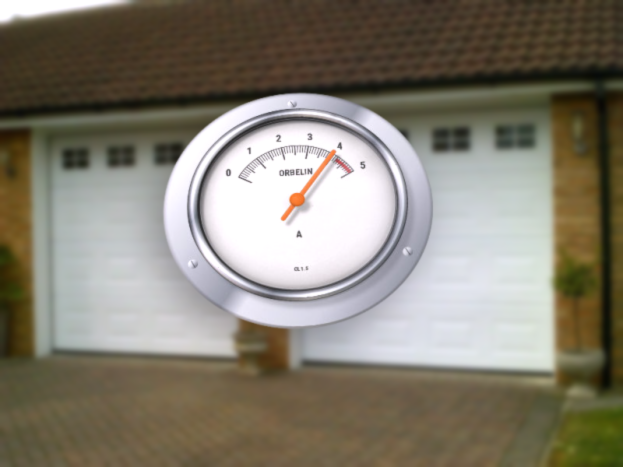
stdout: A 4
